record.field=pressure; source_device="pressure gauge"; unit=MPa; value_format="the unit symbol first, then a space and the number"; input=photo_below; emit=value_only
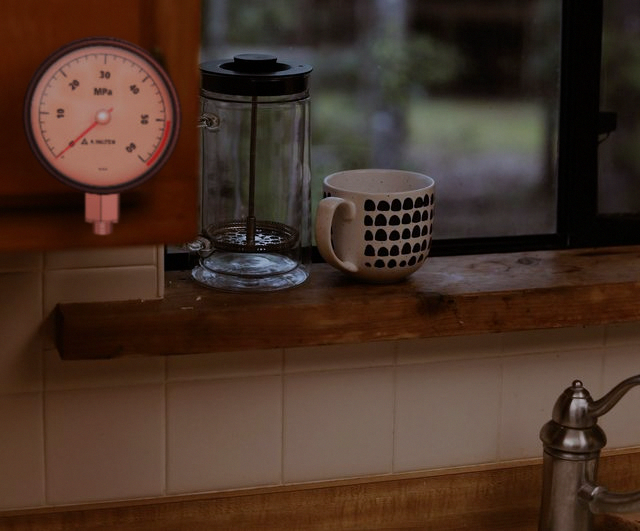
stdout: MPa 0
